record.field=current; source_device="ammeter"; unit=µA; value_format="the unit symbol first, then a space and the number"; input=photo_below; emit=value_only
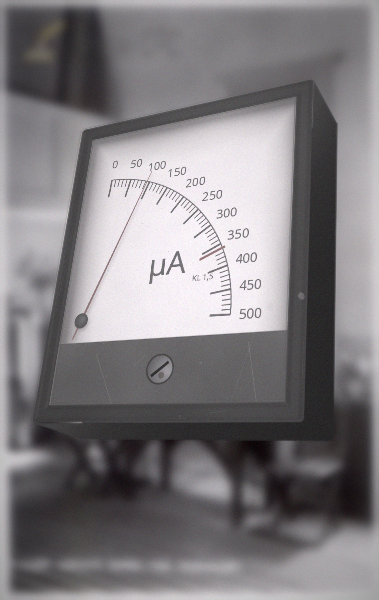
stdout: µA 100
